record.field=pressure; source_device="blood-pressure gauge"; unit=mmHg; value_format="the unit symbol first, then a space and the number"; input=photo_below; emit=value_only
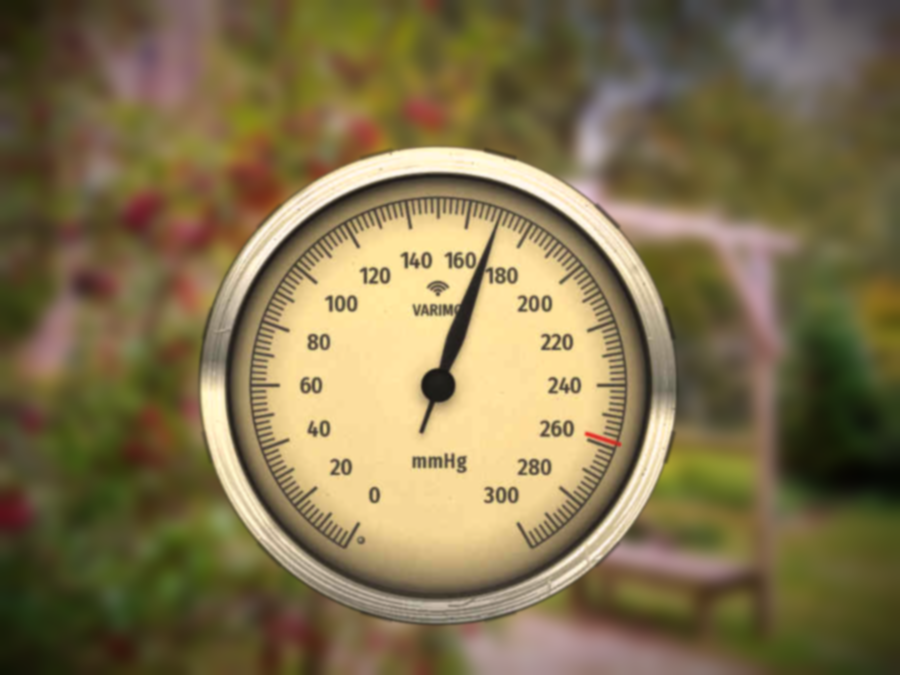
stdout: mmHg 170
